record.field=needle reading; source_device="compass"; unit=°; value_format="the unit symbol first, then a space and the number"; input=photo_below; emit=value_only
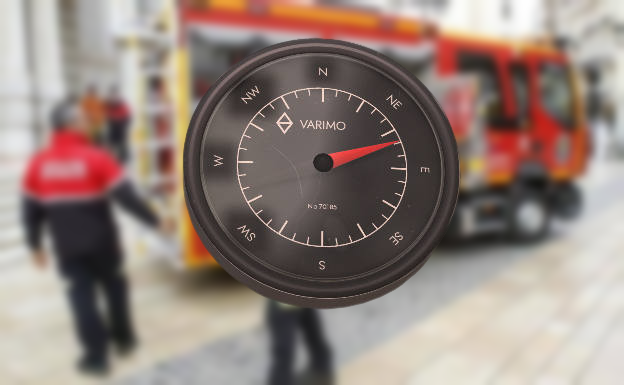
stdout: ° 70
